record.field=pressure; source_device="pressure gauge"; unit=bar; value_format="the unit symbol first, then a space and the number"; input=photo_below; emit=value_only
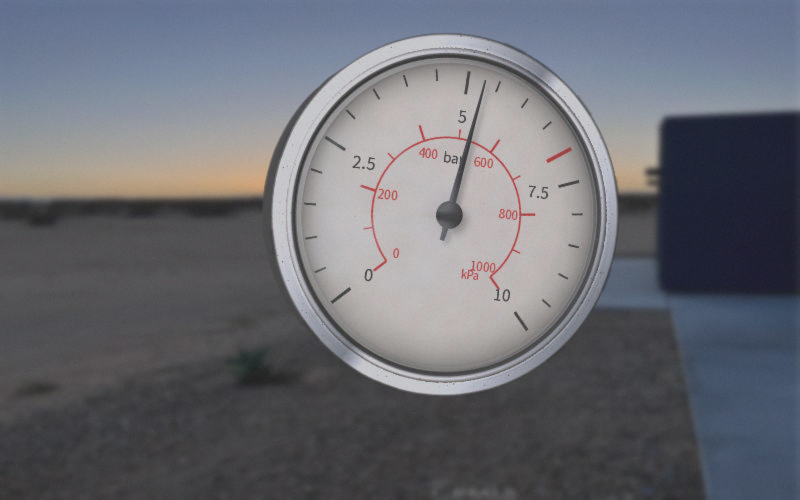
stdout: bar 5.25
